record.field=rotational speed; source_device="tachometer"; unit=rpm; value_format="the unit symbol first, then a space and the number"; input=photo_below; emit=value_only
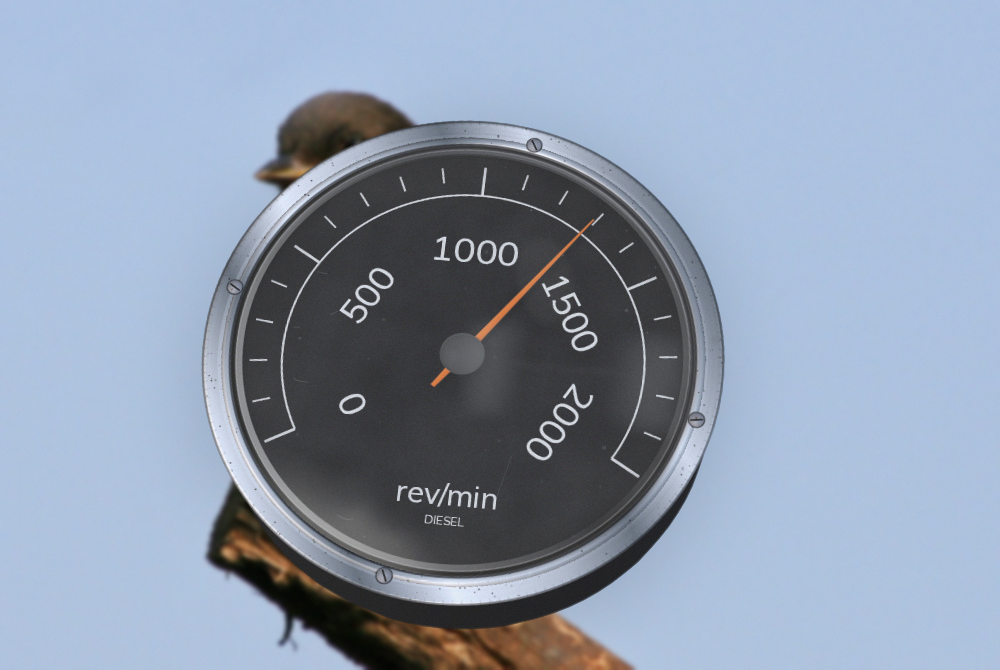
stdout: rpm 1300
